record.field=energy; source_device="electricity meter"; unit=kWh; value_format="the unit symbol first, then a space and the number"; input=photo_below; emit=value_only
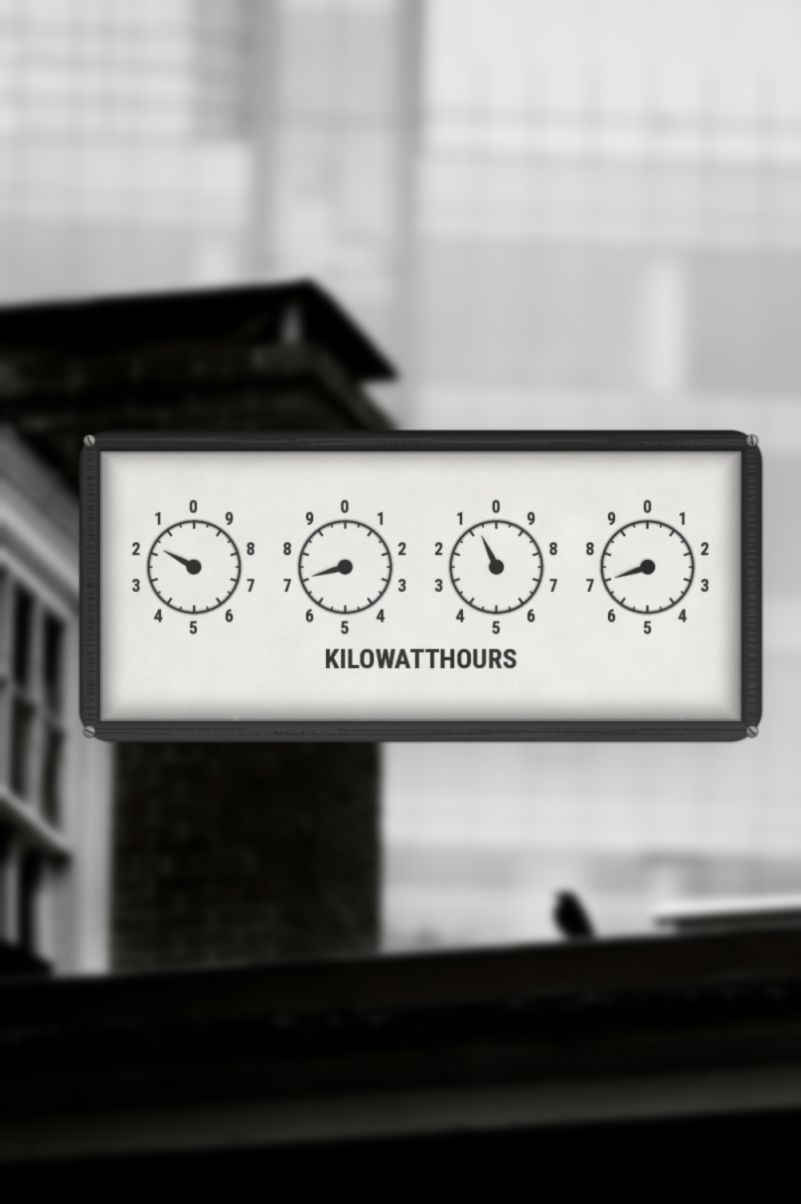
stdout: kWh 1707
